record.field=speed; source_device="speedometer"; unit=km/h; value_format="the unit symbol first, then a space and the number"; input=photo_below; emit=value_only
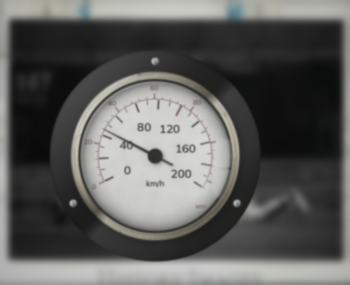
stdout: km/h 45
